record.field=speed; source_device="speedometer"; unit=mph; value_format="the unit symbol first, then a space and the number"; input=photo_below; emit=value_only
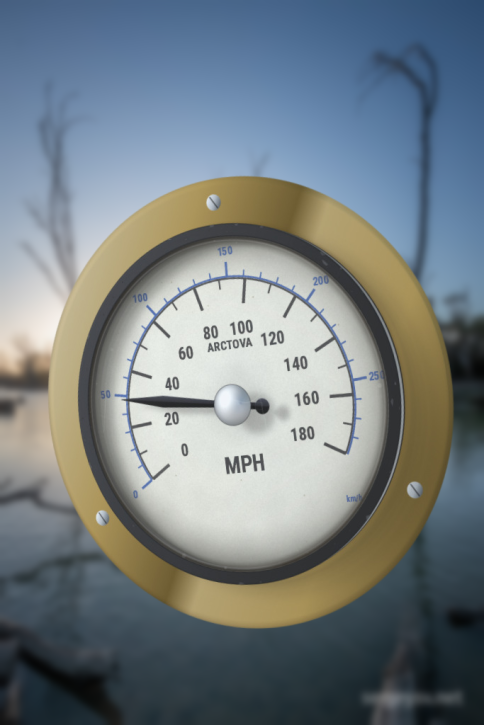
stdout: mph 30
